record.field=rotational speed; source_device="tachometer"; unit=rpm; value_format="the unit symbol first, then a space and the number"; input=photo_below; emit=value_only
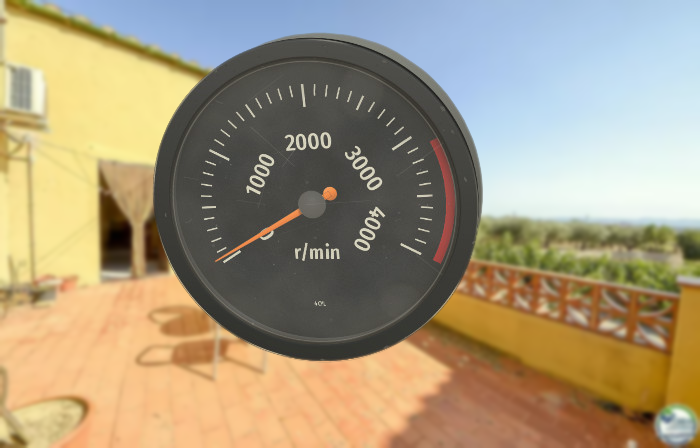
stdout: rpm 50
